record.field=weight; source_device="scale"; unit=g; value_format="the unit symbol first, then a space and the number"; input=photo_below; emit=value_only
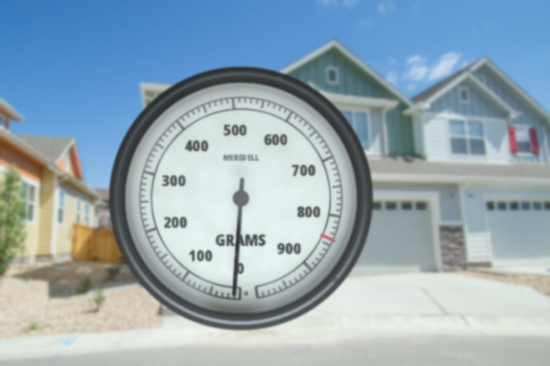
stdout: g 10
